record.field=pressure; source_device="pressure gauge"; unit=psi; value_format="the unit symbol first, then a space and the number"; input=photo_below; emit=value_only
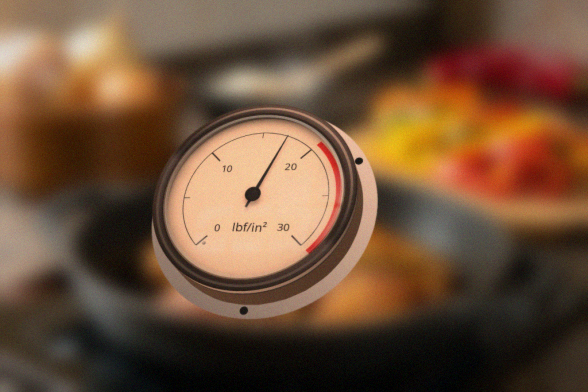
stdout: psi 17.5
